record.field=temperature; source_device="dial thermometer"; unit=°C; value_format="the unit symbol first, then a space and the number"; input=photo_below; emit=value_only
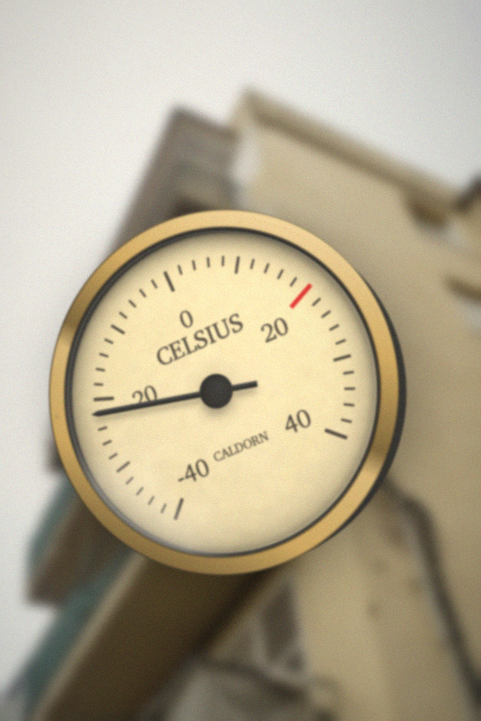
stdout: °C -22
